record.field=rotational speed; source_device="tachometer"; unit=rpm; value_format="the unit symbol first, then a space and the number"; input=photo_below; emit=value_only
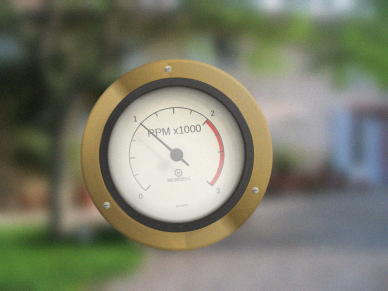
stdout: rpm 1000
